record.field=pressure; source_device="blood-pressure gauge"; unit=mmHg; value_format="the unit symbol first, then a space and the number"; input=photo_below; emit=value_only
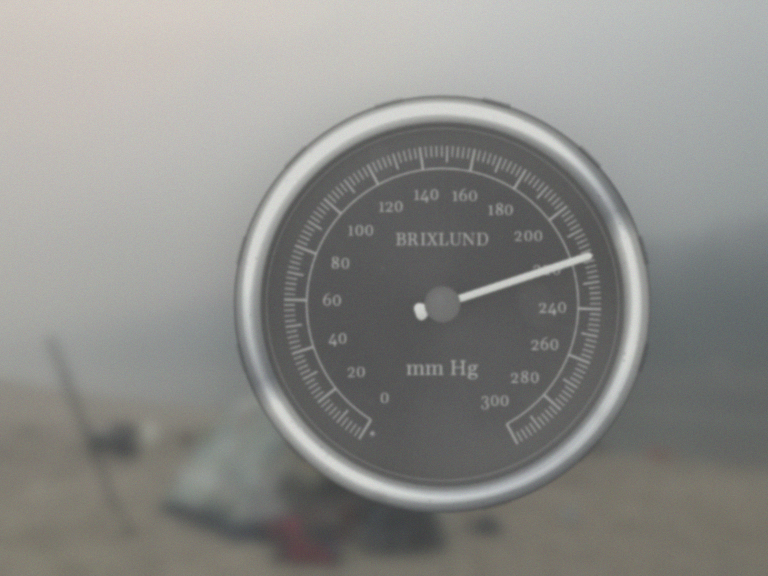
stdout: mmHg 220
